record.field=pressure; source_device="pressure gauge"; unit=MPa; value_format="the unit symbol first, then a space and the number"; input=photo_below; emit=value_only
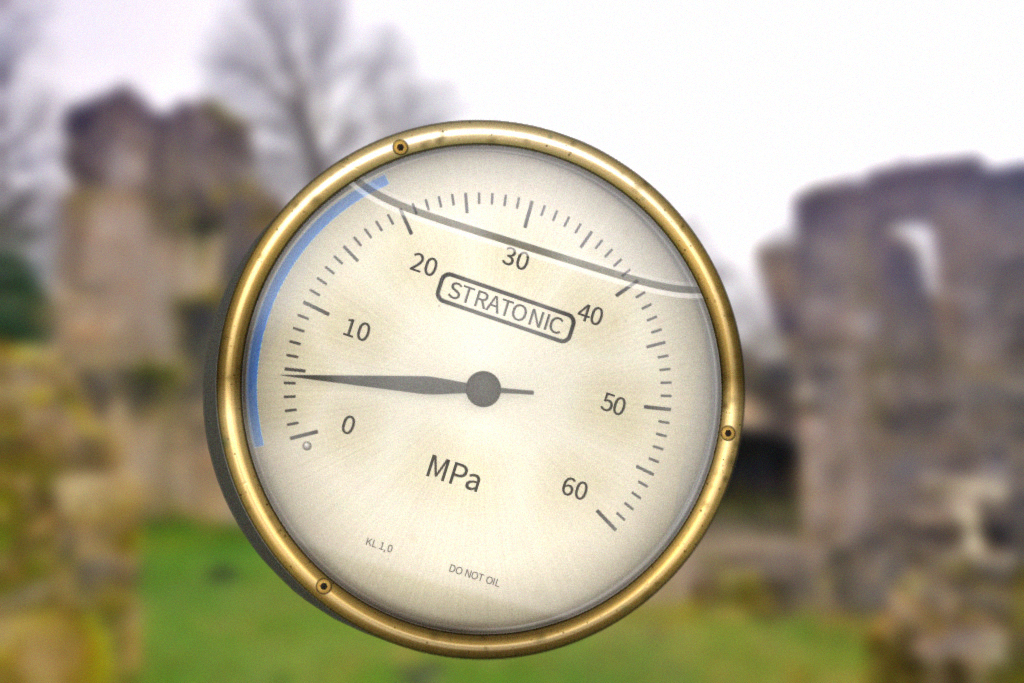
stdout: MPa 4.5
